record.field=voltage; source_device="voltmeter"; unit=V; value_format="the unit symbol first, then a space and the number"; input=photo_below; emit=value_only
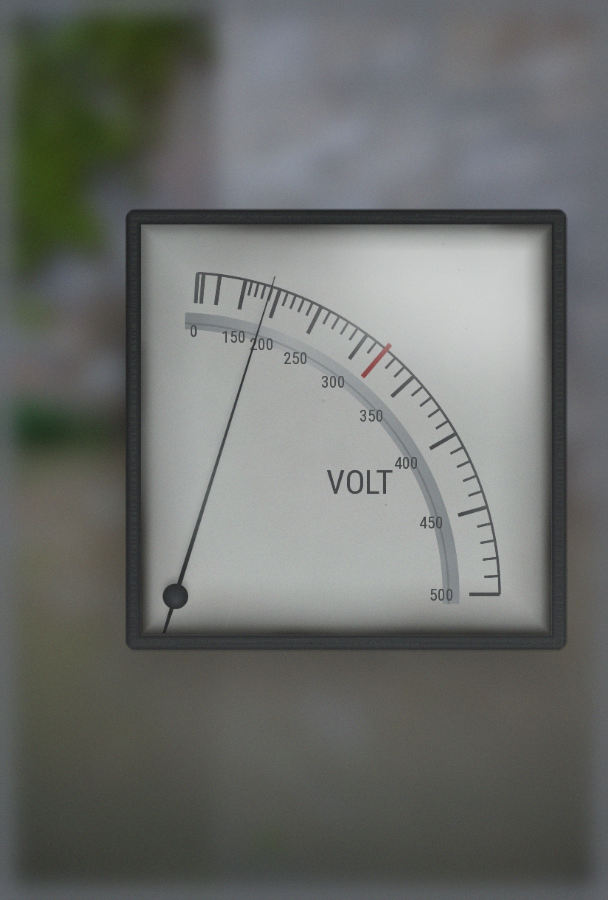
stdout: V 190
